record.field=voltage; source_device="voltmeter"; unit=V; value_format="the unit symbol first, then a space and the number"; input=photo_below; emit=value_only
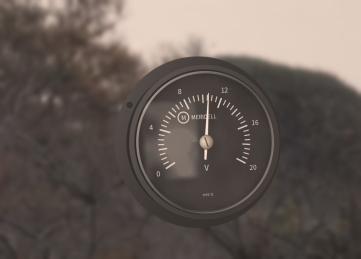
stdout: V 10.5
